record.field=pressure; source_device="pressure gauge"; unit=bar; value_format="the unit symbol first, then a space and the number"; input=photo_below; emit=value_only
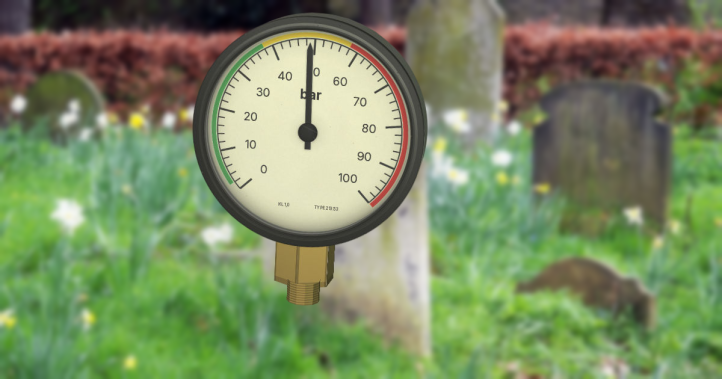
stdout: bar 49
